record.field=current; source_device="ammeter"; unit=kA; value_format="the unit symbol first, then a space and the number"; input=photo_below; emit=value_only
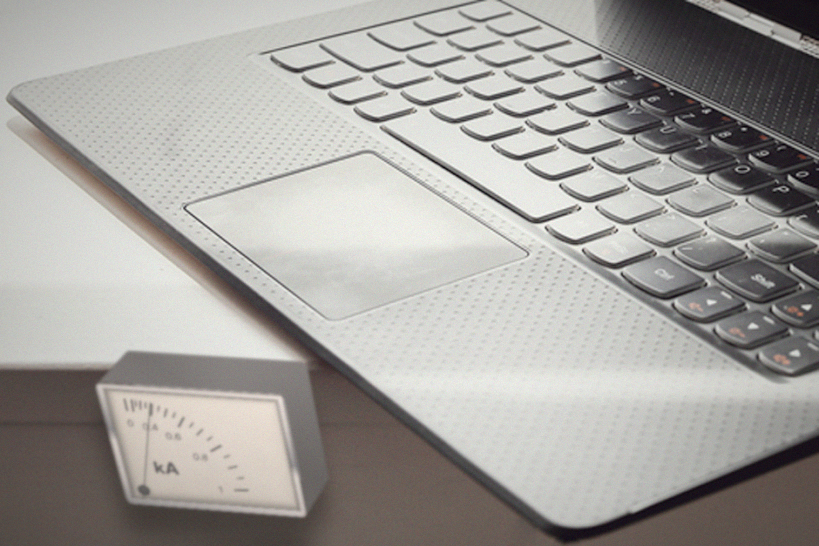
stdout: kA 0.4
